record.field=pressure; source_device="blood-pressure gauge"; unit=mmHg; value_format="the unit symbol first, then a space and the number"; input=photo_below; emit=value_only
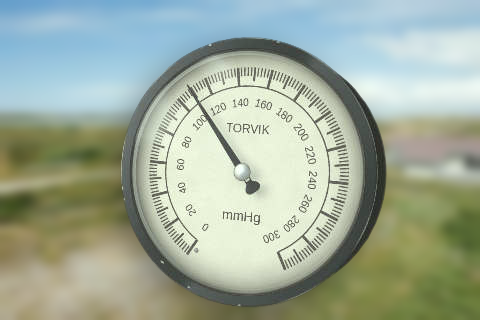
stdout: mmHg 110
